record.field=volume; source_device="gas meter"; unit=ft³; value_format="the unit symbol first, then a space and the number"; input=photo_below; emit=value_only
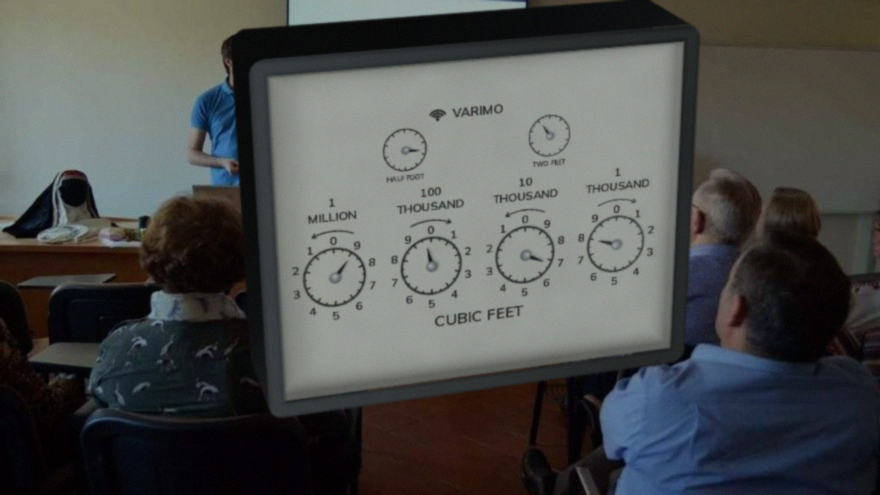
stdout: ft³ 896800
